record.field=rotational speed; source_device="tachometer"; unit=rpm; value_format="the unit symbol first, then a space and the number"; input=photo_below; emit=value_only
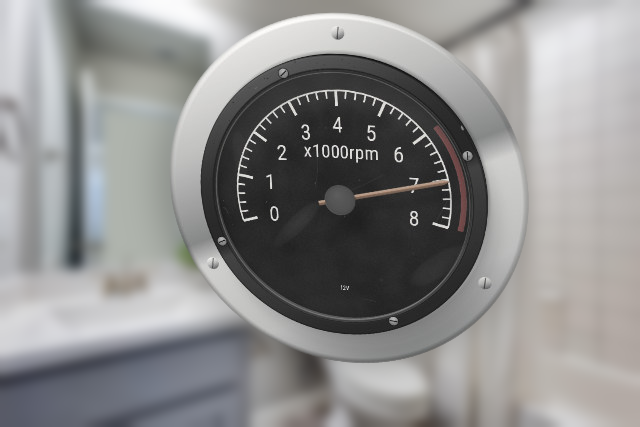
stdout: rpm 7000
